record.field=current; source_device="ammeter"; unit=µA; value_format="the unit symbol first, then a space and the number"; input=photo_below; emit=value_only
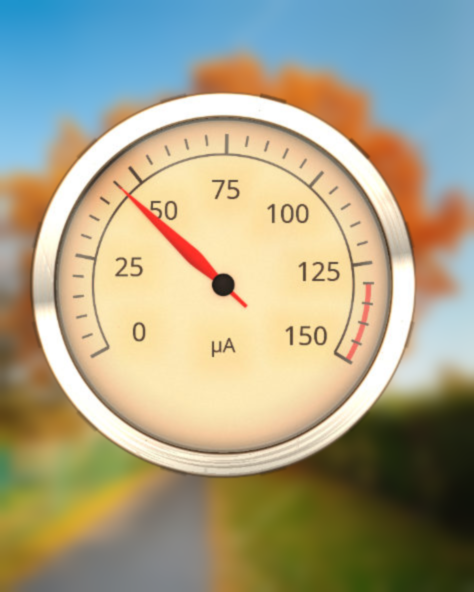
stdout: µA 45
